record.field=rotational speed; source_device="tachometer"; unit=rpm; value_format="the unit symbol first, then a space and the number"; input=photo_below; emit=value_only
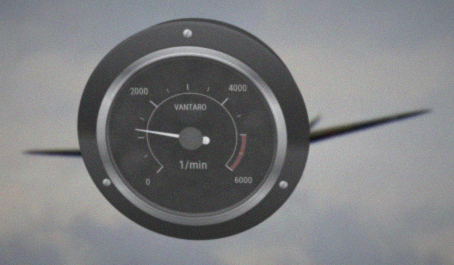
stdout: rpm 1250
